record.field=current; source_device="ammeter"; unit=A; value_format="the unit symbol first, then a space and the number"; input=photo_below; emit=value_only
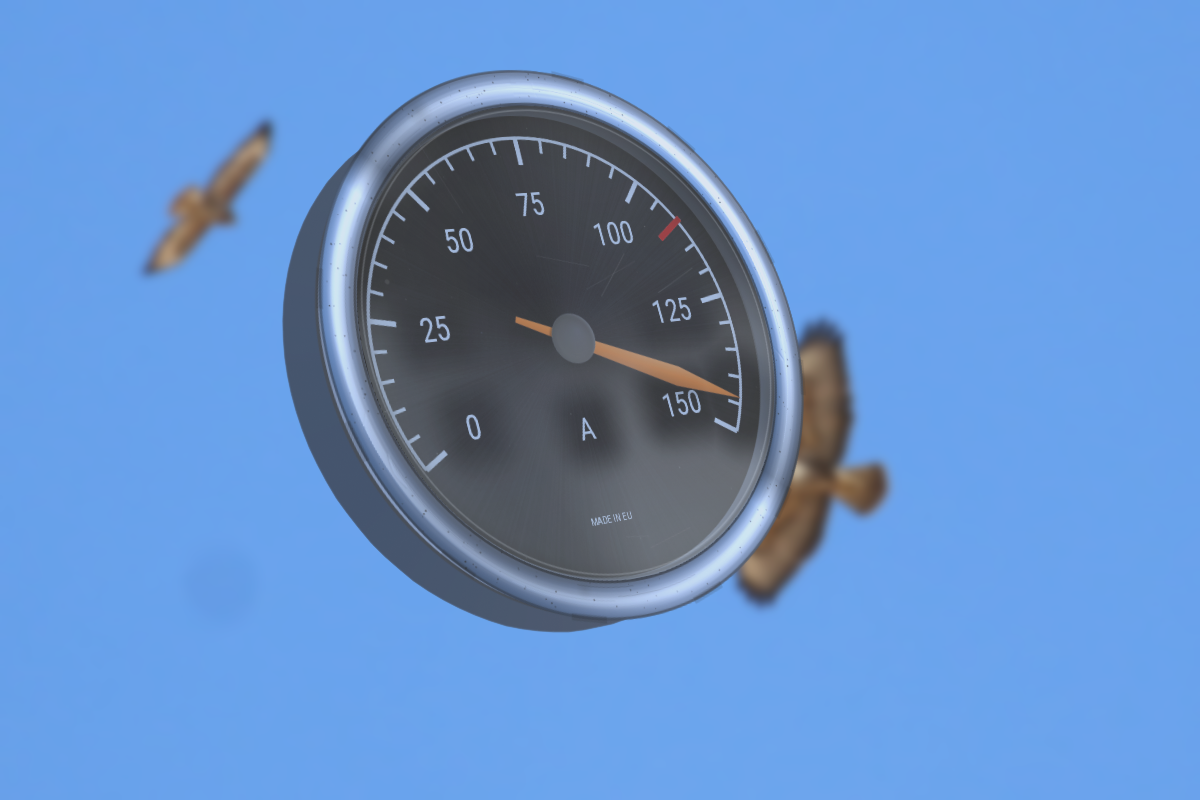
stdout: A 145
